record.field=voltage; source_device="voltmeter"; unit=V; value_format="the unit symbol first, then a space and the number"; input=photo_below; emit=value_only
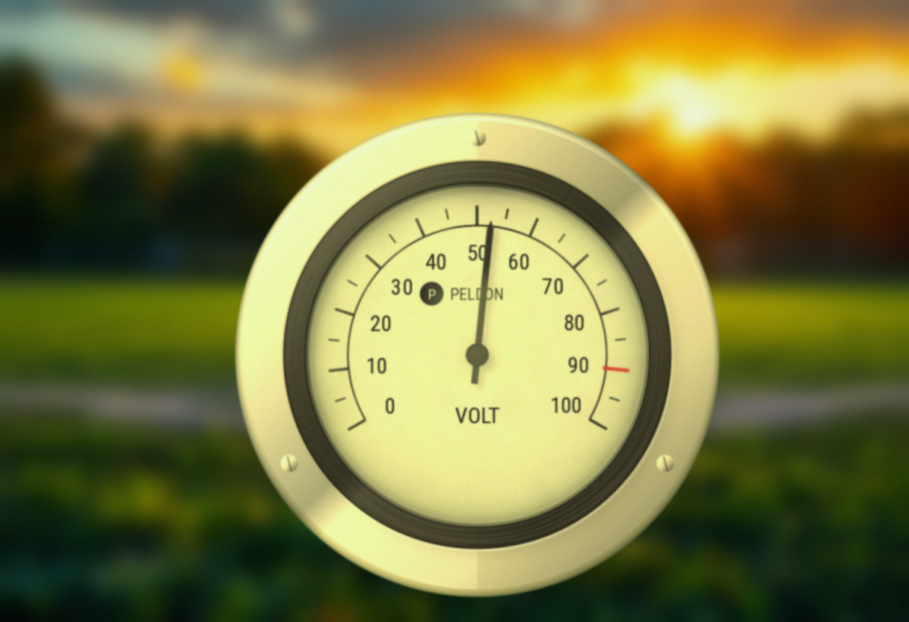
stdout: V 52.5
